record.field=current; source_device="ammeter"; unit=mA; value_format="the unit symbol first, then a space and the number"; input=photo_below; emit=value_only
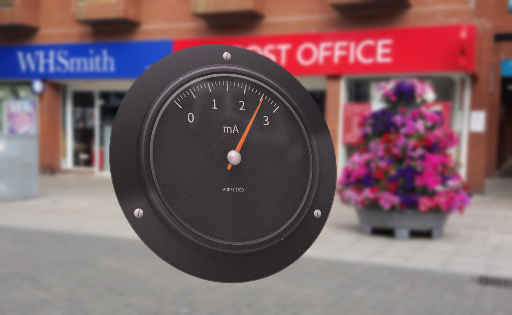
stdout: mA 2.5
